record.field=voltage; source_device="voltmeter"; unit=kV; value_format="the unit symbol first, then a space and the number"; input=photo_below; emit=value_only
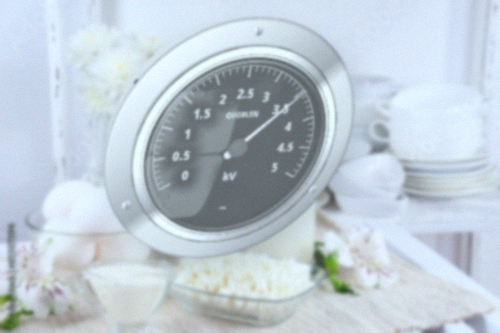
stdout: kV 3.5
